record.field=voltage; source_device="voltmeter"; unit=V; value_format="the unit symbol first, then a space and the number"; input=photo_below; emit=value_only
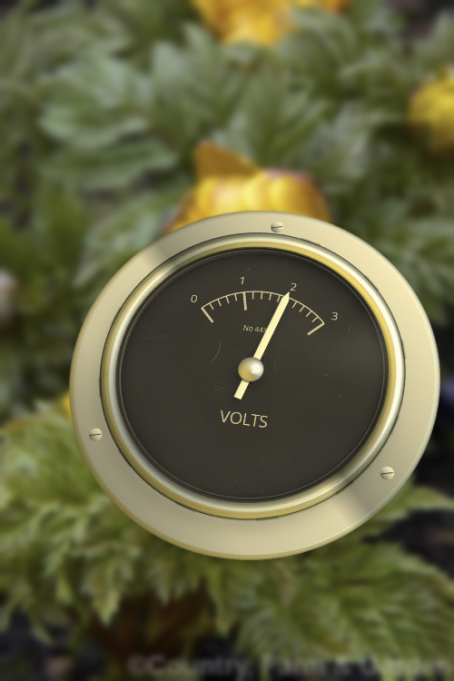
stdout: V 2
